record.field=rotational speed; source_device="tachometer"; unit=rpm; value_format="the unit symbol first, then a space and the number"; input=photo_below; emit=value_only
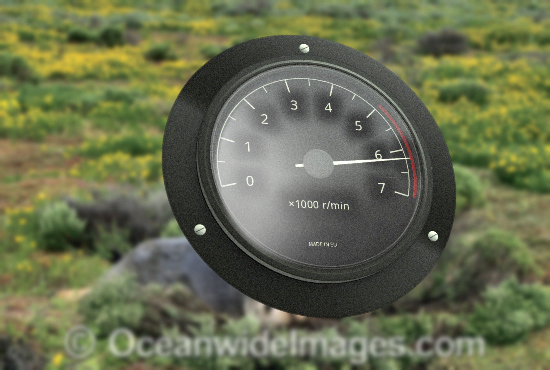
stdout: rpm 6250
